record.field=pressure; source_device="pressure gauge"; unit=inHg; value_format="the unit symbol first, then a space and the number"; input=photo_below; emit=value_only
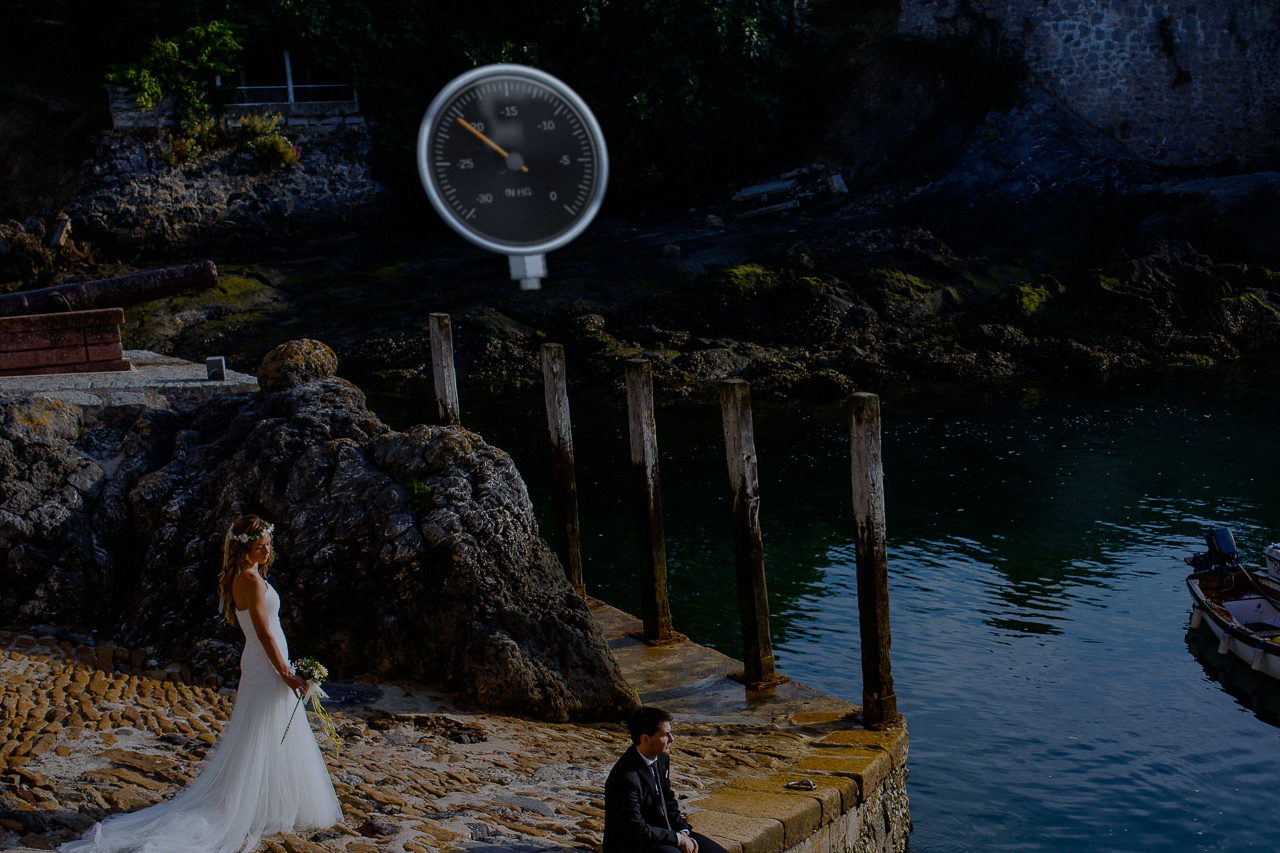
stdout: inHg -20.5
